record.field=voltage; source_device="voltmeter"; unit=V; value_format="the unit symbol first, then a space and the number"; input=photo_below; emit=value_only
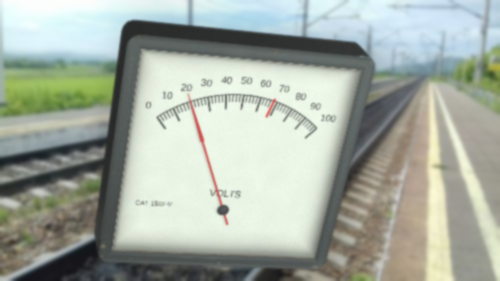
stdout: V 20
